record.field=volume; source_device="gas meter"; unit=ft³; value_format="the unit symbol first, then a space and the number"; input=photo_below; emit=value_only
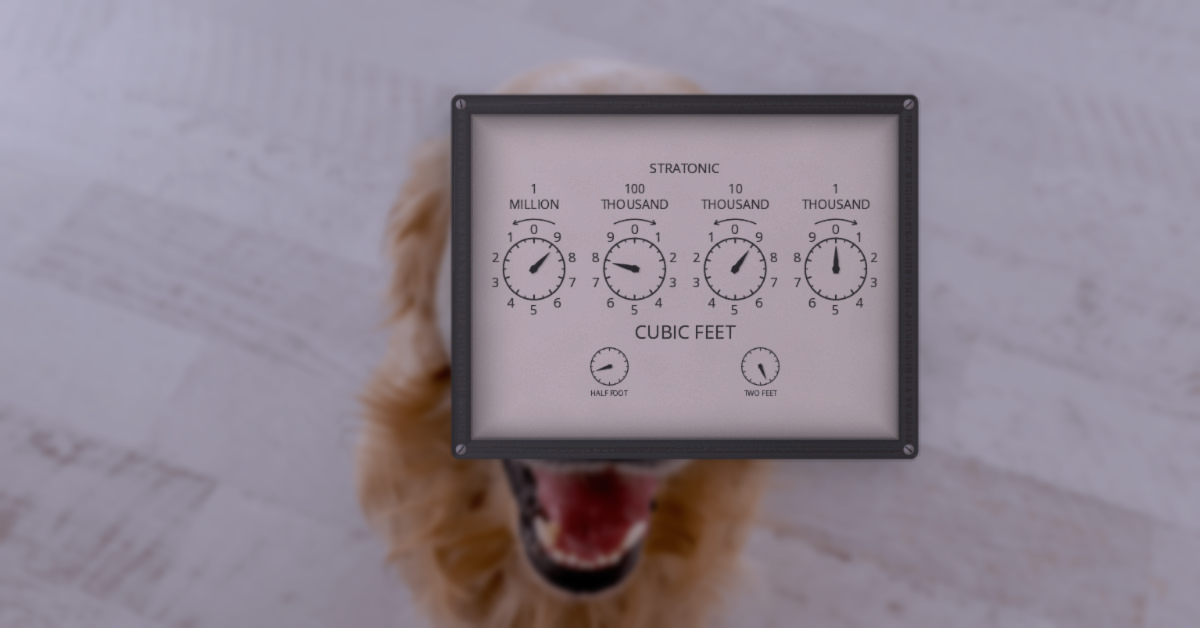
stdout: ft³ 879000
